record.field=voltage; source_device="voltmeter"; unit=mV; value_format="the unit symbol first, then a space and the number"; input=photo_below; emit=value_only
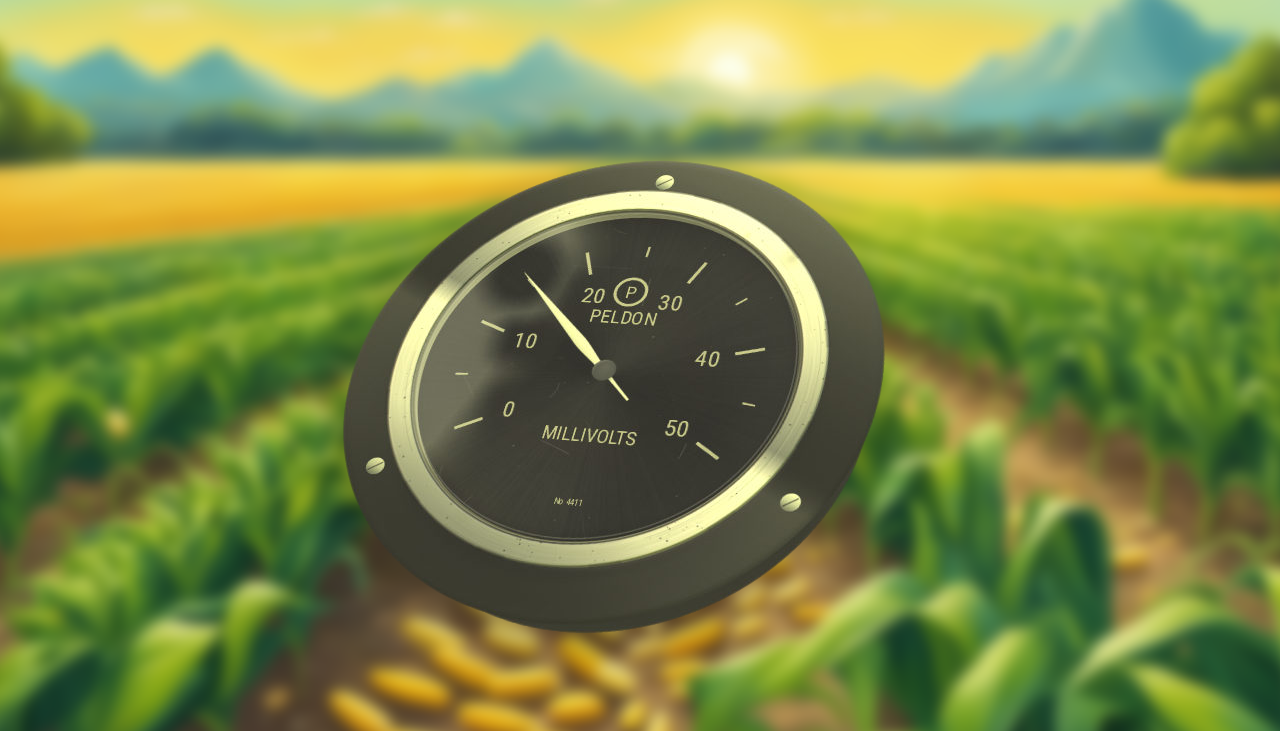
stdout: mV 15
